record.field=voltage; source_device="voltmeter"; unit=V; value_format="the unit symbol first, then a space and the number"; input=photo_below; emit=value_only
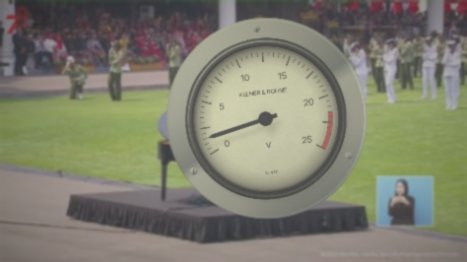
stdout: V 1.5
